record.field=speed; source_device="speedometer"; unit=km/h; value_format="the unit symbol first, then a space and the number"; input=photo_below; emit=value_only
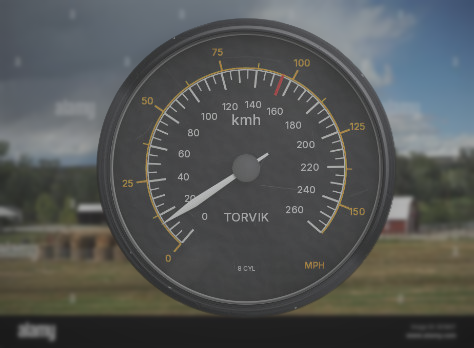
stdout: km/h 15
